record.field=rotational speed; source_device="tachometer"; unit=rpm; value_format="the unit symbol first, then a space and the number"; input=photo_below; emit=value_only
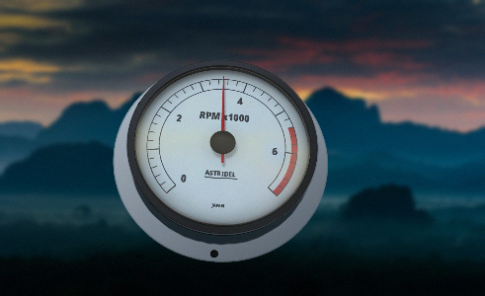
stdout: rpm 3500
